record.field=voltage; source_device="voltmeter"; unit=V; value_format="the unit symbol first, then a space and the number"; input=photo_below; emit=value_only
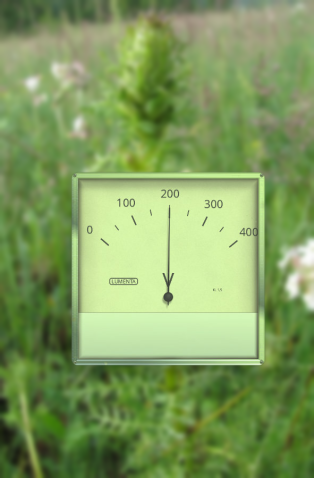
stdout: V 200
